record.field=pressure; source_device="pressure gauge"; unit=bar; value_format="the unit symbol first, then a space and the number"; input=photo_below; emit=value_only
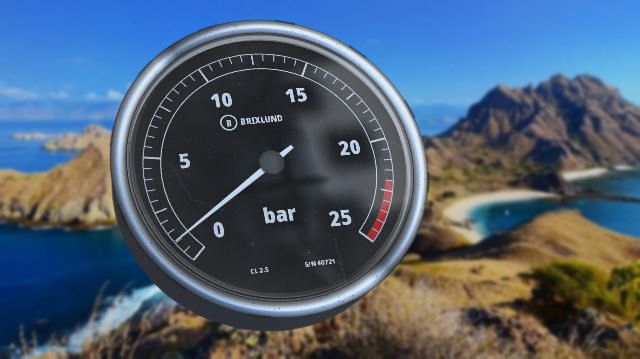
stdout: bar 1
